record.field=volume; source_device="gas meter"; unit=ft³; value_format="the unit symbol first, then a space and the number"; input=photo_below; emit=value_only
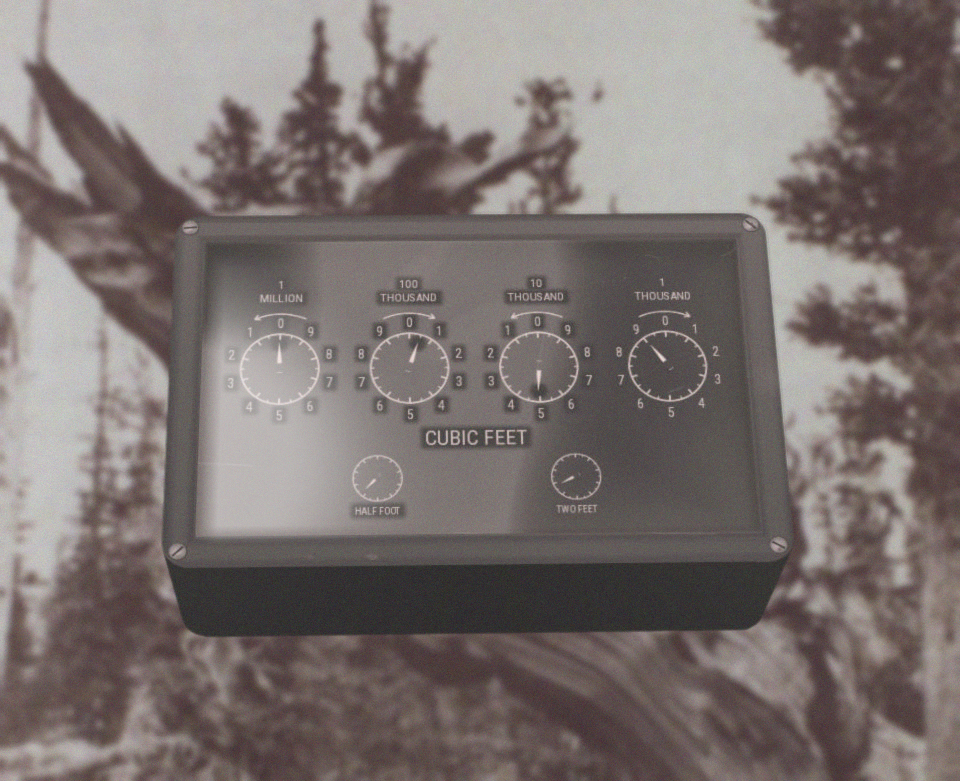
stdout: ft³ 4900
